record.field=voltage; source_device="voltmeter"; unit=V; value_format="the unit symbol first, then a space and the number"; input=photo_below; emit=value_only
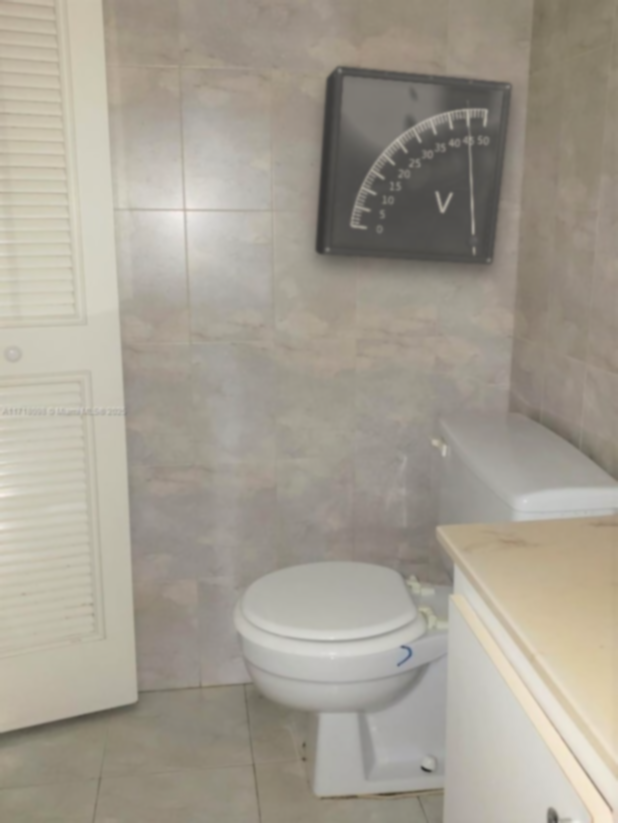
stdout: V 45
